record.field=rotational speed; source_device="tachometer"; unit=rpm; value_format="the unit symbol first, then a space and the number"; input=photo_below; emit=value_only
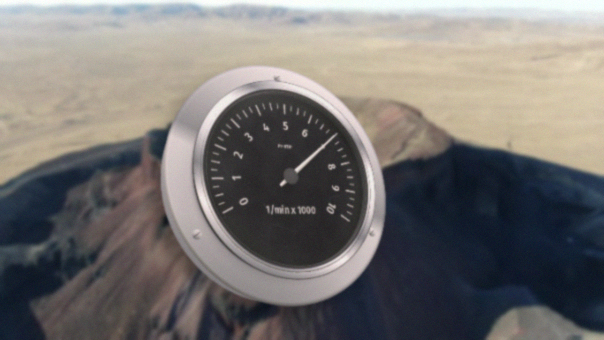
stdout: rpm 7000
